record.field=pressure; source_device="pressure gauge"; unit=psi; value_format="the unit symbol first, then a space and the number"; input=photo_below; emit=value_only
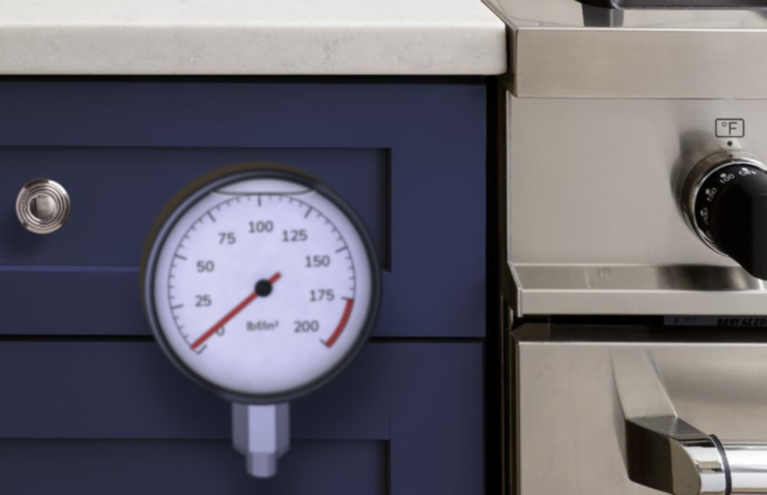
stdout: psi 5
